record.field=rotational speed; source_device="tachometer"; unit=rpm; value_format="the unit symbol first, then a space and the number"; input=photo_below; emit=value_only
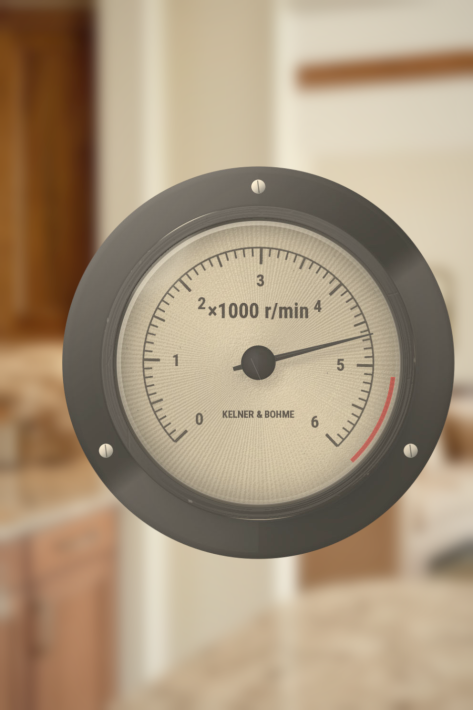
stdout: rpm 4650
